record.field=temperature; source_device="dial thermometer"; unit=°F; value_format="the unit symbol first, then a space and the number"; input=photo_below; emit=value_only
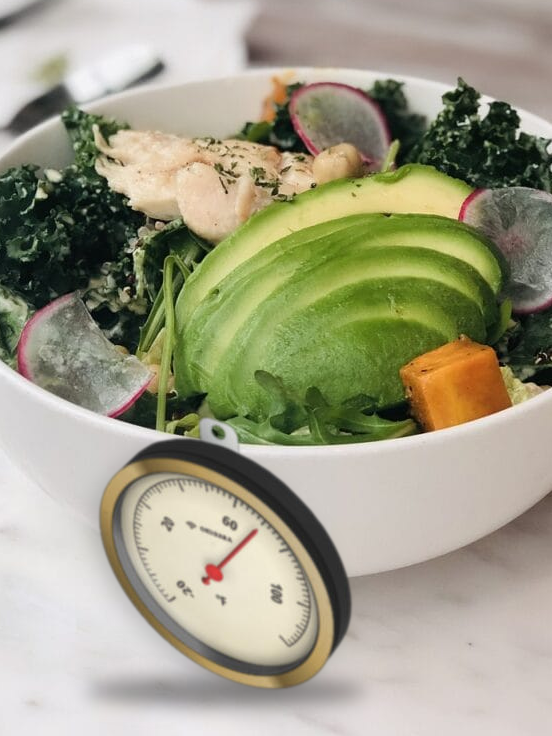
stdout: °F 70
